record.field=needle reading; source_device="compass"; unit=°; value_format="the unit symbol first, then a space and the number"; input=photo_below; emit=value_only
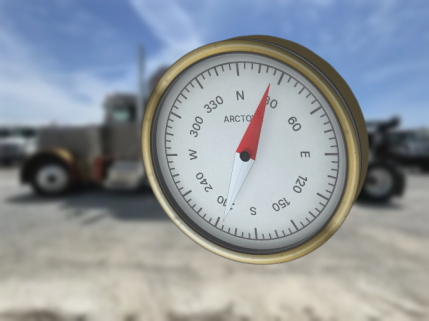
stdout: ° 25
